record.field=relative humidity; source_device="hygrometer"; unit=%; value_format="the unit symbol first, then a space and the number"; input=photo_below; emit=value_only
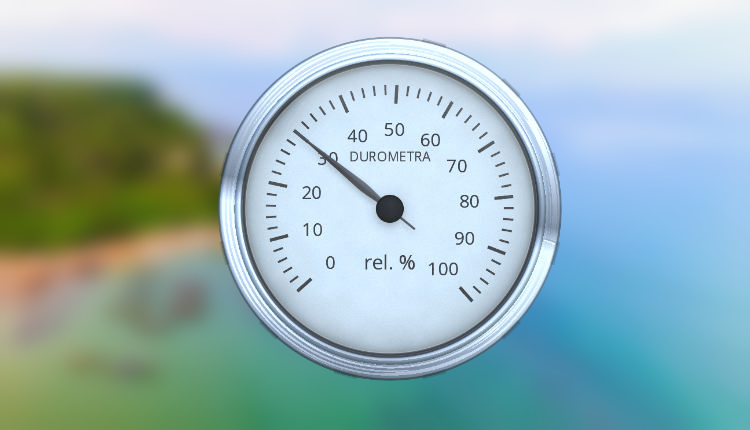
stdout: % 30
